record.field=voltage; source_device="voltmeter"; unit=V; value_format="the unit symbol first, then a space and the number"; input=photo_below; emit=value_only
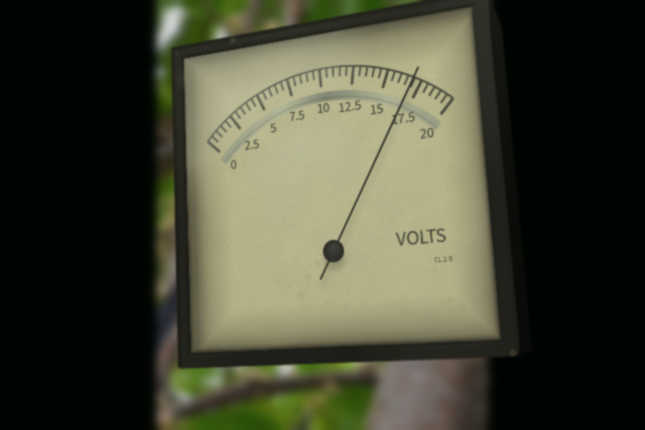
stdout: V 17
